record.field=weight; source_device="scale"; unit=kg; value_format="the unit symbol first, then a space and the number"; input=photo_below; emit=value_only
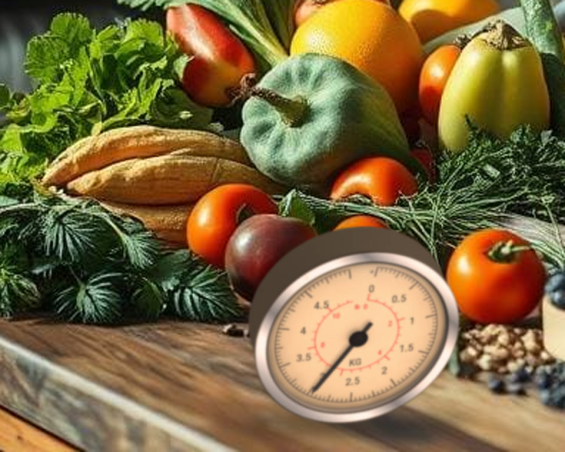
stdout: kg 3
